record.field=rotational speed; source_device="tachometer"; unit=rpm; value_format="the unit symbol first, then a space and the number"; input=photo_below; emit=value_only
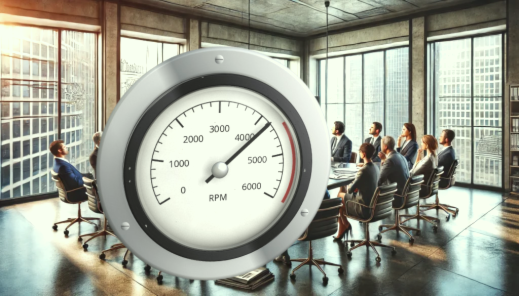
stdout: rpm 4200
